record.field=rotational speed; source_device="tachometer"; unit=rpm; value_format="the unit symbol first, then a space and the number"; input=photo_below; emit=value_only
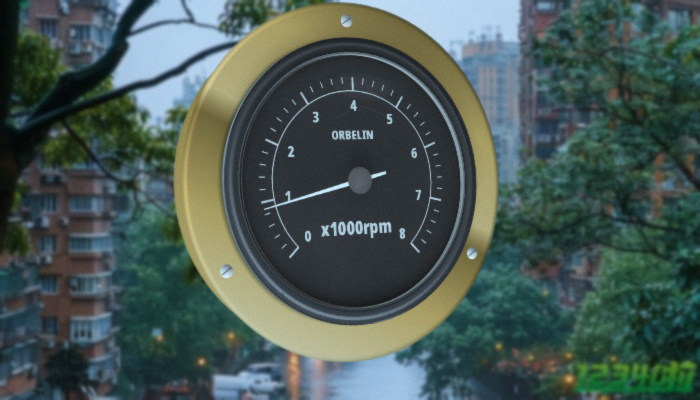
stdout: rpm 900
